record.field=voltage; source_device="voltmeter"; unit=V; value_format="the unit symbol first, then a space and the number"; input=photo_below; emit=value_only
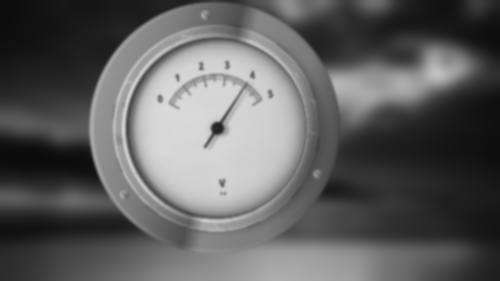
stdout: V 4
